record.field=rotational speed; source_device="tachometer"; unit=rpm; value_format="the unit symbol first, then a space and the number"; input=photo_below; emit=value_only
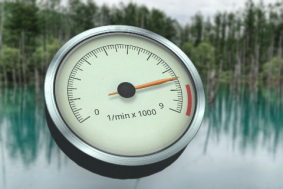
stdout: rpm 7500
